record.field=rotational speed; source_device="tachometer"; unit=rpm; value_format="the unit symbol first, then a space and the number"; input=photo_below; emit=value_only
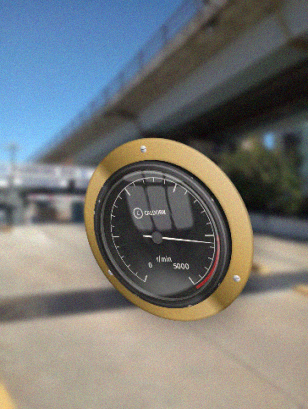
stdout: rpm 4100
